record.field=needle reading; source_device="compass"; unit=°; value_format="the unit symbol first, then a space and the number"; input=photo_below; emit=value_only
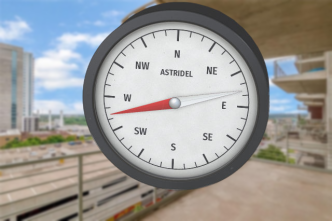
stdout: ° 255
